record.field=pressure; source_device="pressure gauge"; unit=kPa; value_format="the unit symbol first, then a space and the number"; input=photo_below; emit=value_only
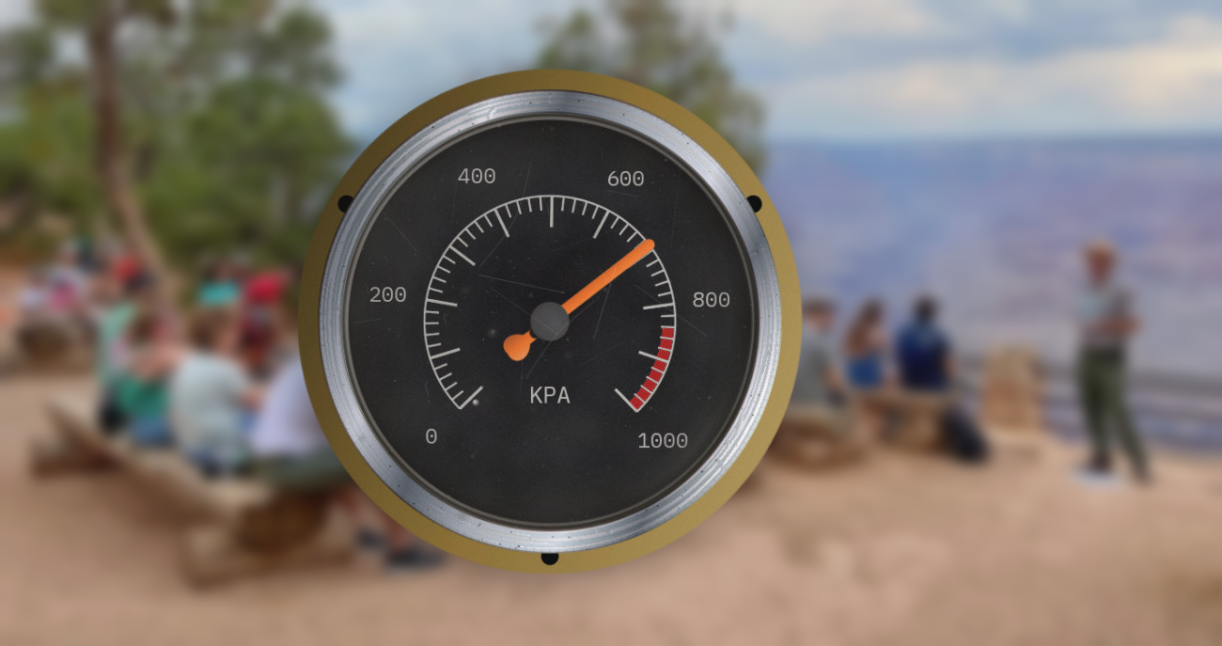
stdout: kPa 690
